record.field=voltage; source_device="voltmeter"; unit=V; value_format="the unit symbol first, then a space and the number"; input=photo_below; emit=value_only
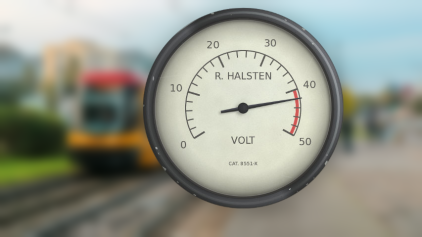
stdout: V 42
